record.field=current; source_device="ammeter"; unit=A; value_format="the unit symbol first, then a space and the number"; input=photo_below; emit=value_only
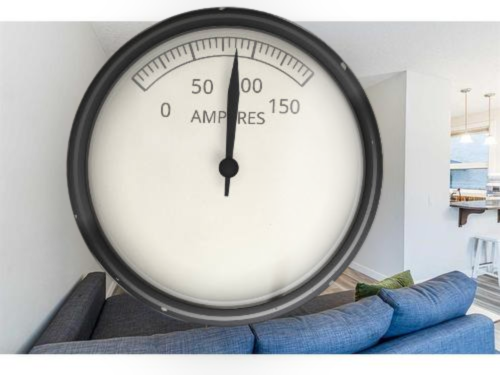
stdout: A 85
